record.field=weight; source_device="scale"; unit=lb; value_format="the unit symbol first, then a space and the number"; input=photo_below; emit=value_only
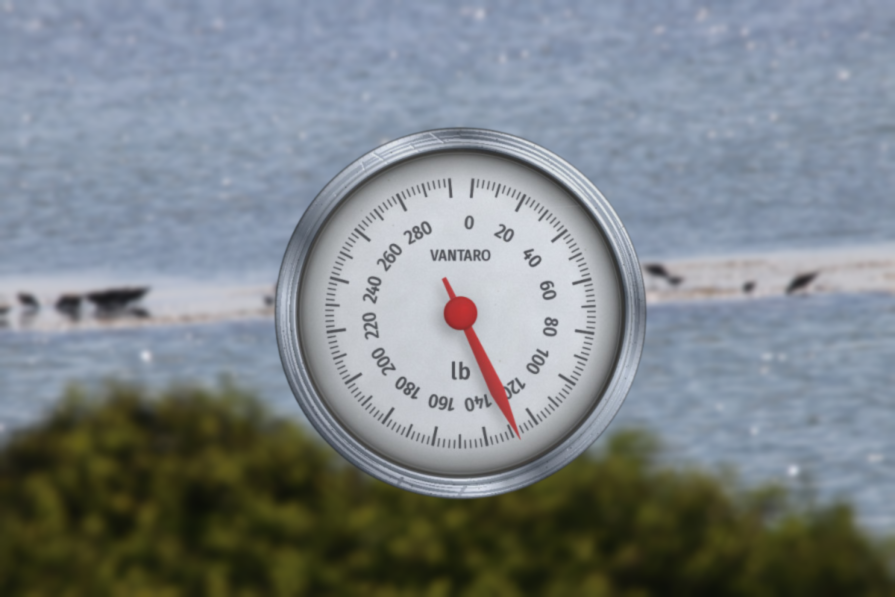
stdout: lb 128
